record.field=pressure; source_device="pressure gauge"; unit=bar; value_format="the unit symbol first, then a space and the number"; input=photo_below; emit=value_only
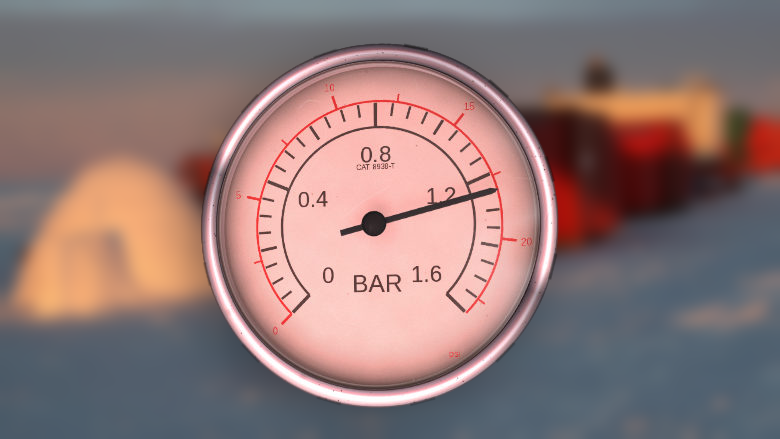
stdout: bar 1.25
